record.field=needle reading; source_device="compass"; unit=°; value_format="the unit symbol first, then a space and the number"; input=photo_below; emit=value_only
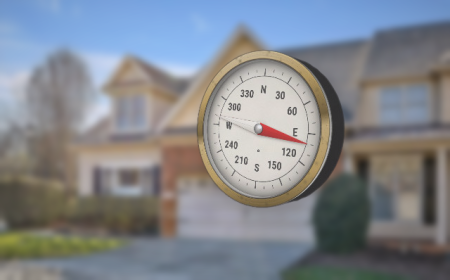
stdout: ° 100
